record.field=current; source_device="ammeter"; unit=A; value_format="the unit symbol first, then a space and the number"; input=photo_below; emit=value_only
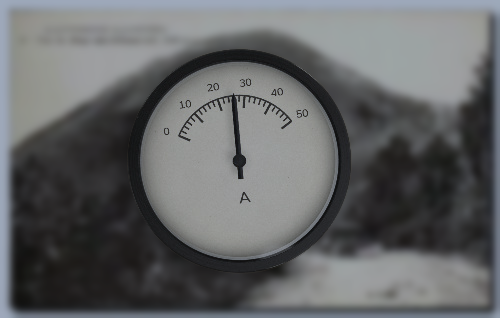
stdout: A 26
